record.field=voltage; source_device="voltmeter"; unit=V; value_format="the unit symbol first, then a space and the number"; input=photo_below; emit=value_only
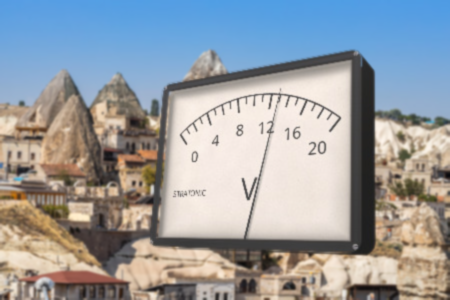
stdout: V 13
